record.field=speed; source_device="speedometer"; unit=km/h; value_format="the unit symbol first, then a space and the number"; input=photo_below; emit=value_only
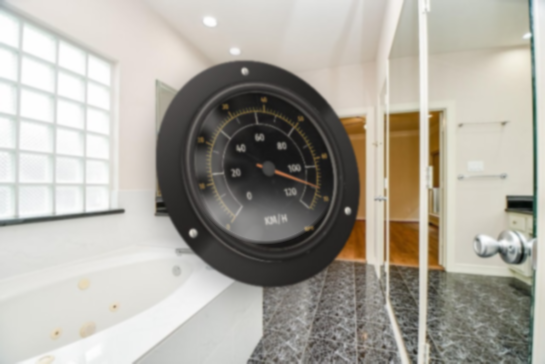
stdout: km/h 110
